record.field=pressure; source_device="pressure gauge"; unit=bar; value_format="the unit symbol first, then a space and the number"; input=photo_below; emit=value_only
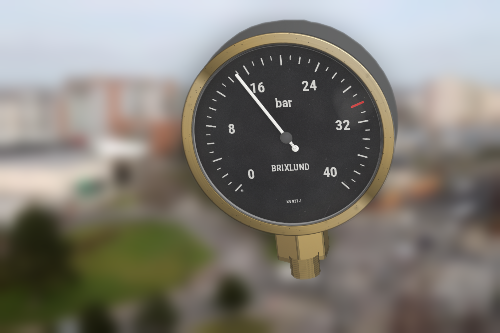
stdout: bar 15
